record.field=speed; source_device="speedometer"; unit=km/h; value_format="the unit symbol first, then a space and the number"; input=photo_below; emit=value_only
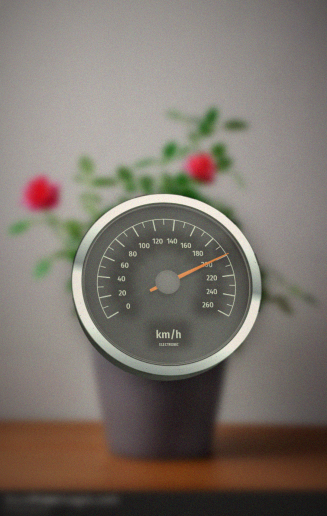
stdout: km/h 200
